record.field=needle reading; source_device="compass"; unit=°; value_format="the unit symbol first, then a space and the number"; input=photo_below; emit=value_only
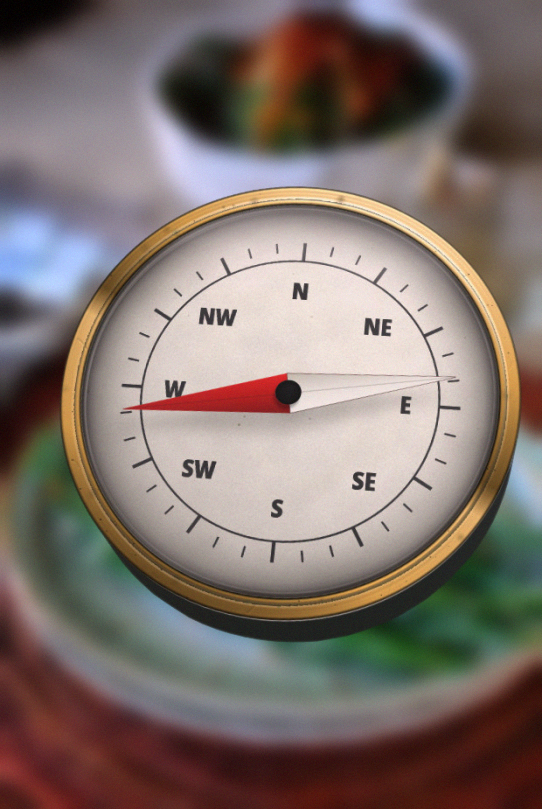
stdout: ° 260
